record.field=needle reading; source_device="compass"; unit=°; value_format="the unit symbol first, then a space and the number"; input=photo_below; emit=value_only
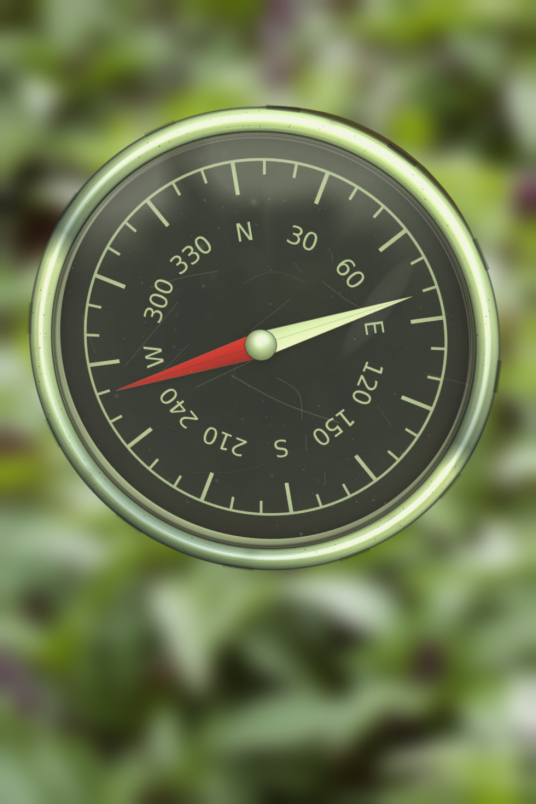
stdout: ° 260
